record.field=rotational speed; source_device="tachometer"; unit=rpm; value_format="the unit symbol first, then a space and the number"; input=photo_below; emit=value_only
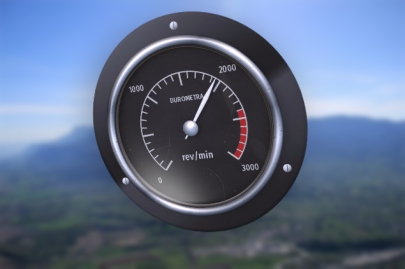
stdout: rpm 1950
